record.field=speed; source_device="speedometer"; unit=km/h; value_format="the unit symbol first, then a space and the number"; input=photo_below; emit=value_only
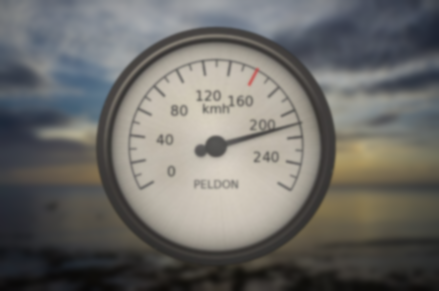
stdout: km/h 210
